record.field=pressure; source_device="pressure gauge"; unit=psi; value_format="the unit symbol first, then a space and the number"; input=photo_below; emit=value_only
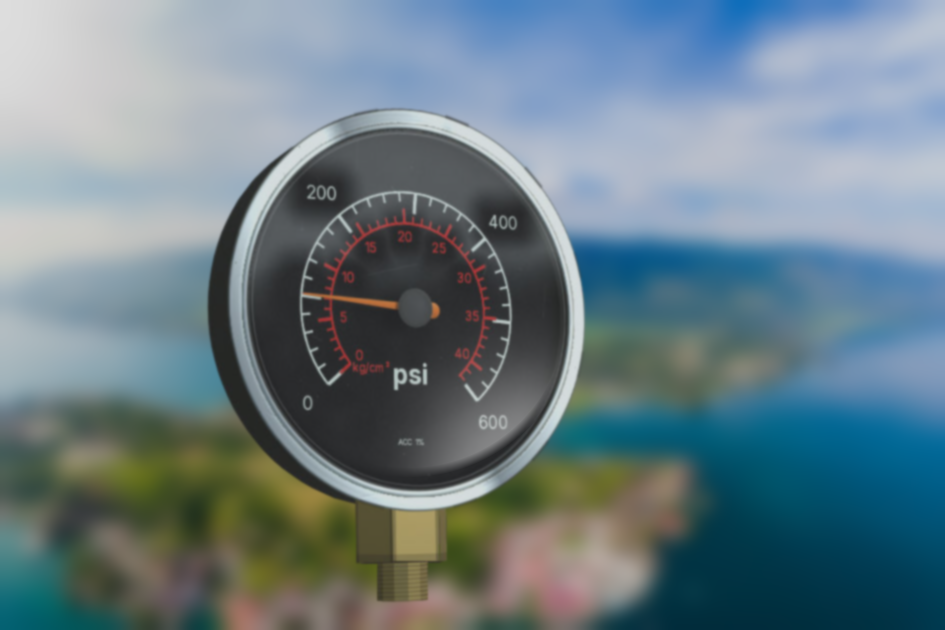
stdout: psi 100
